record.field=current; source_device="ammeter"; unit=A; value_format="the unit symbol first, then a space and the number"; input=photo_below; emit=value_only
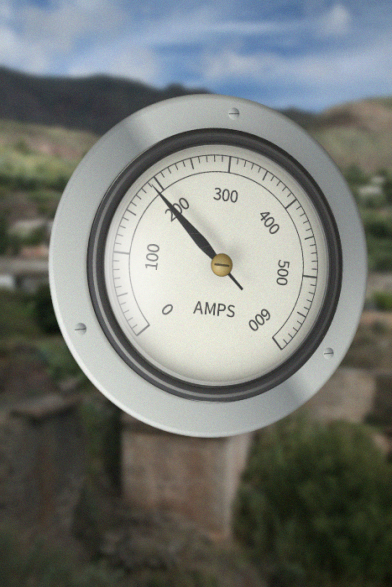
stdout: A 190
